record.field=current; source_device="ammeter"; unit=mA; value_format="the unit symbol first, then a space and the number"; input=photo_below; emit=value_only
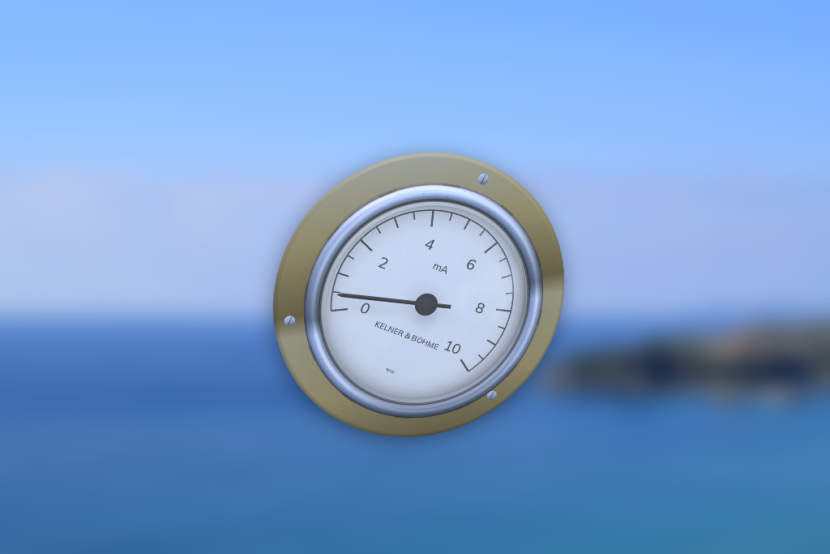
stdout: mA 0.5
